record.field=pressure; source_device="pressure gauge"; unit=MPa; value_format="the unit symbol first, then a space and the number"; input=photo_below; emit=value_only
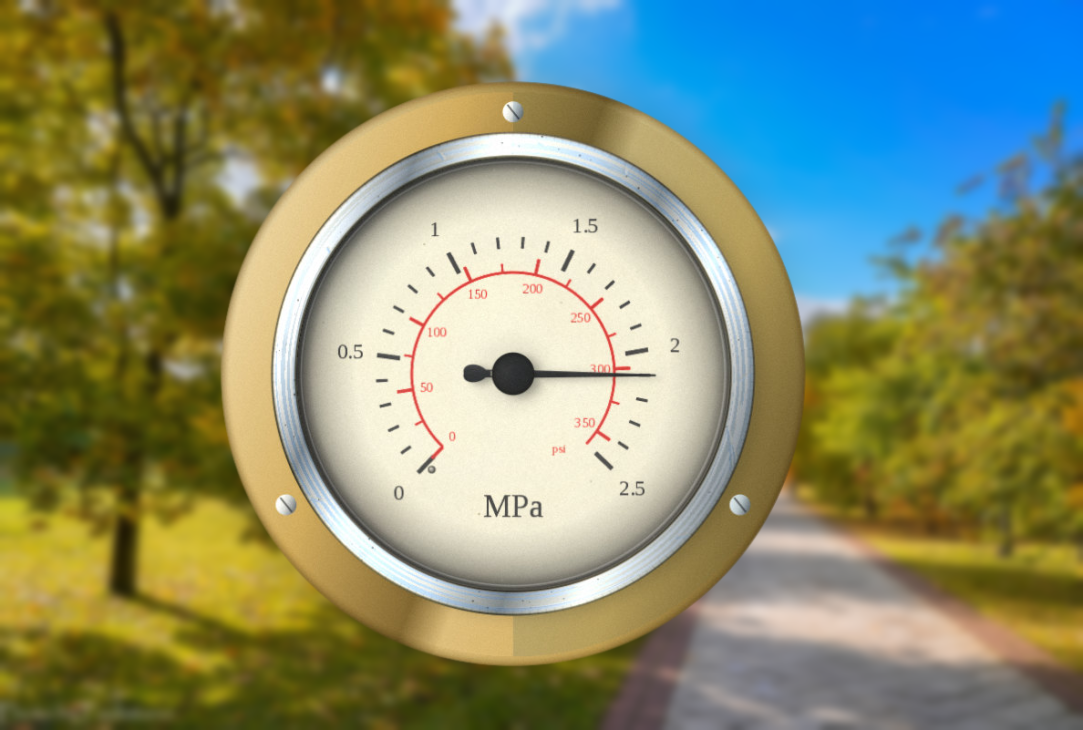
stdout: MPa 2.1
